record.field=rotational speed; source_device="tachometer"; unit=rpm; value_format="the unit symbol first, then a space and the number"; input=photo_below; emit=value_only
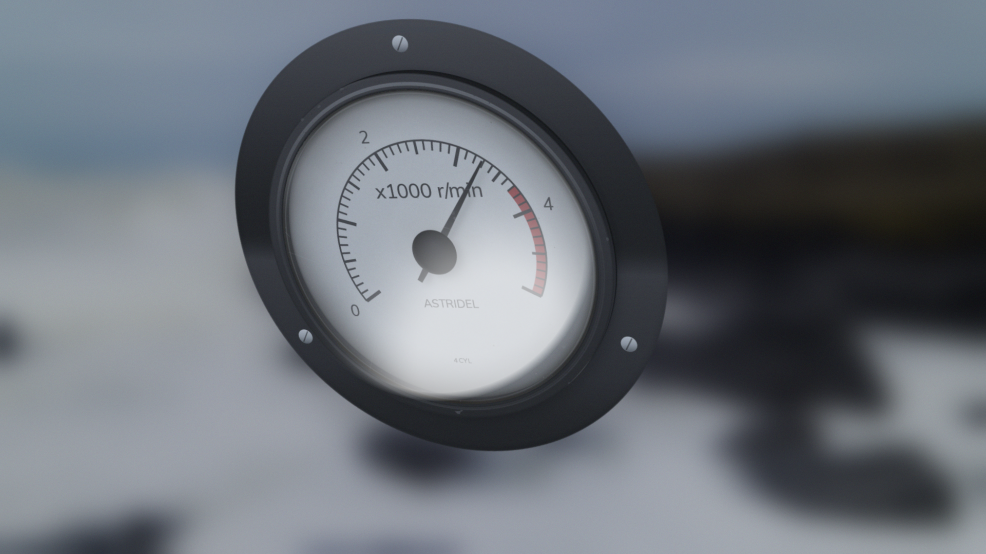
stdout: rpm 3300
